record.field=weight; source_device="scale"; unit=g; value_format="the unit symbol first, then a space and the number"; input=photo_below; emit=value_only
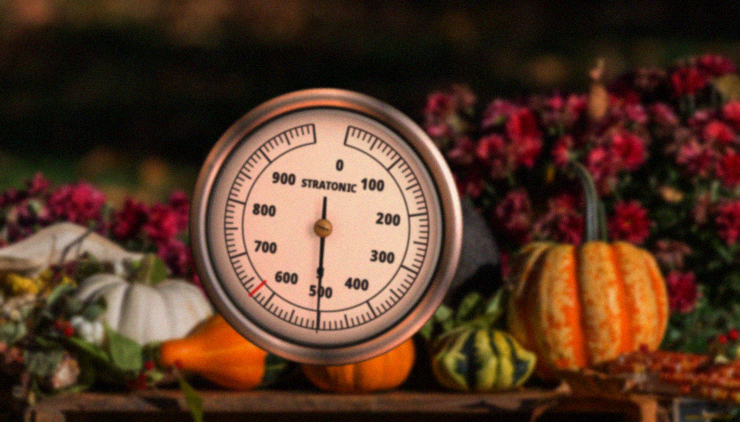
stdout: g 500
